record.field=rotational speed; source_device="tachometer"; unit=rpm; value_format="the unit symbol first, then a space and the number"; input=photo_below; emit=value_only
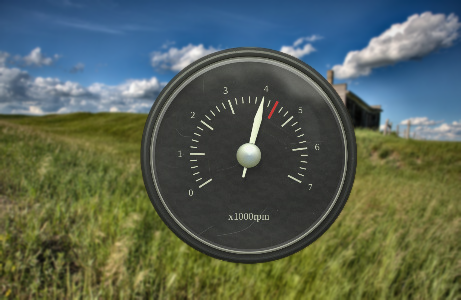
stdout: rpm 4000
